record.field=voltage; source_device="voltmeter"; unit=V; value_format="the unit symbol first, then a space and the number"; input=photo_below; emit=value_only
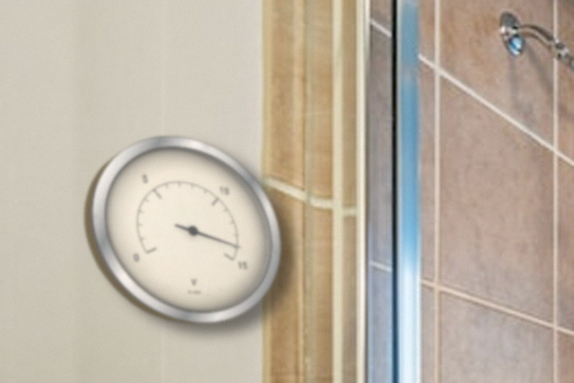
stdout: V 14
